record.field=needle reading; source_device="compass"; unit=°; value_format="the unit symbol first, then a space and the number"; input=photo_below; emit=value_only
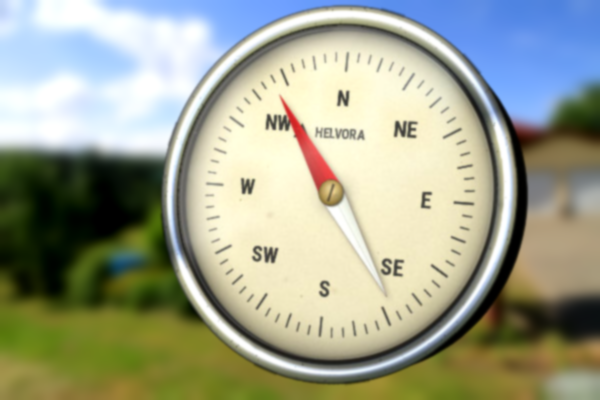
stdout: ° 325
